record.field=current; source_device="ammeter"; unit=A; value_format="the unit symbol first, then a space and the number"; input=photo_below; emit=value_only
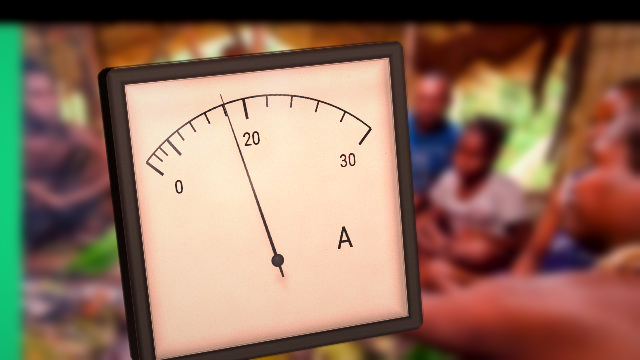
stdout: A 18
